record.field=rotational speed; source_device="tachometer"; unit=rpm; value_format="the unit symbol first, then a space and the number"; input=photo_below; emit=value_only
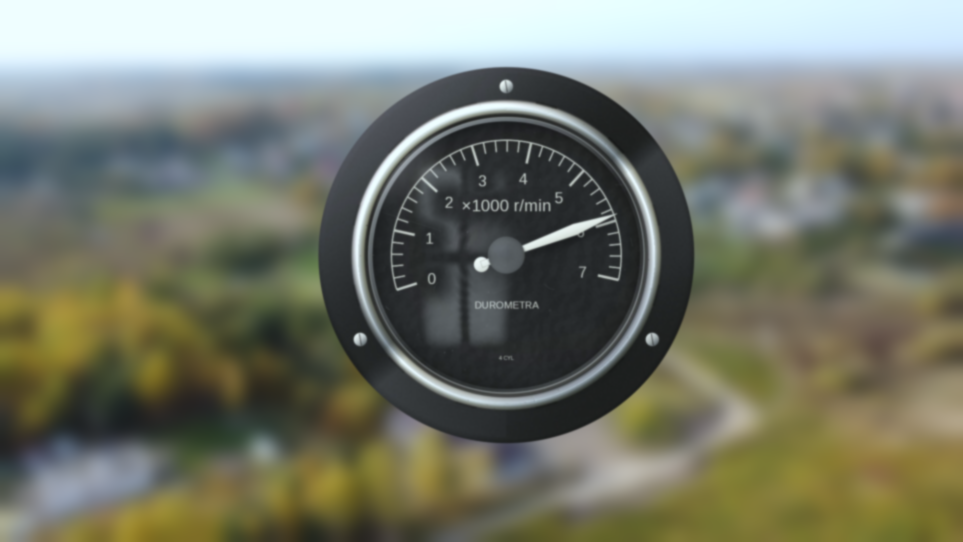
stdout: rpm 5900
